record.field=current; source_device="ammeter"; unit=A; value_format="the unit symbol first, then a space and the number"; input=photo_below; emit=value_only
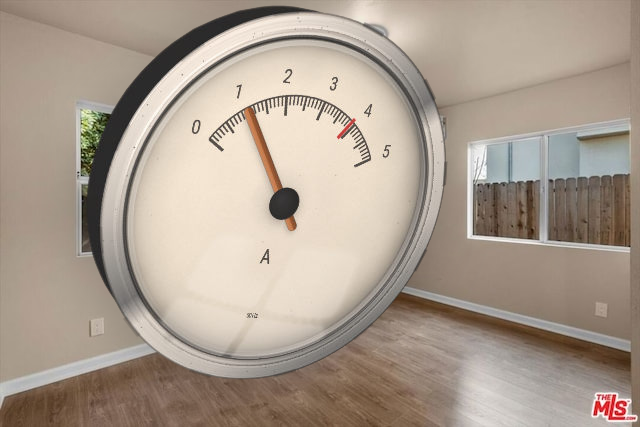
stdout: A 1
